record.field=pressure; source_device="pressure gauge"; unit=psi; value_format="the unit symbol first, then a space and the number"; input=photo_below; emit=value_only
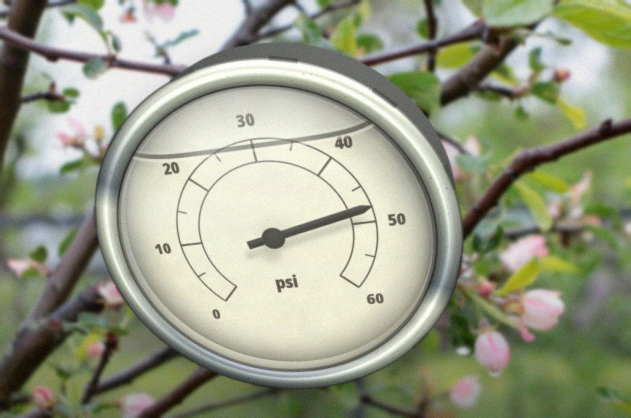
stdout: psi 47.5
